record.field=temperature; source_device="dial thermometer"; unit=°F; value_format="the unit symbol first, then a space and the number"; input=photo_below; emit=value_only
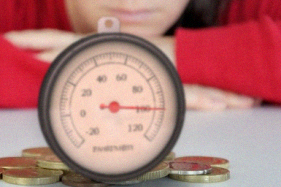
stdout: °F 100
